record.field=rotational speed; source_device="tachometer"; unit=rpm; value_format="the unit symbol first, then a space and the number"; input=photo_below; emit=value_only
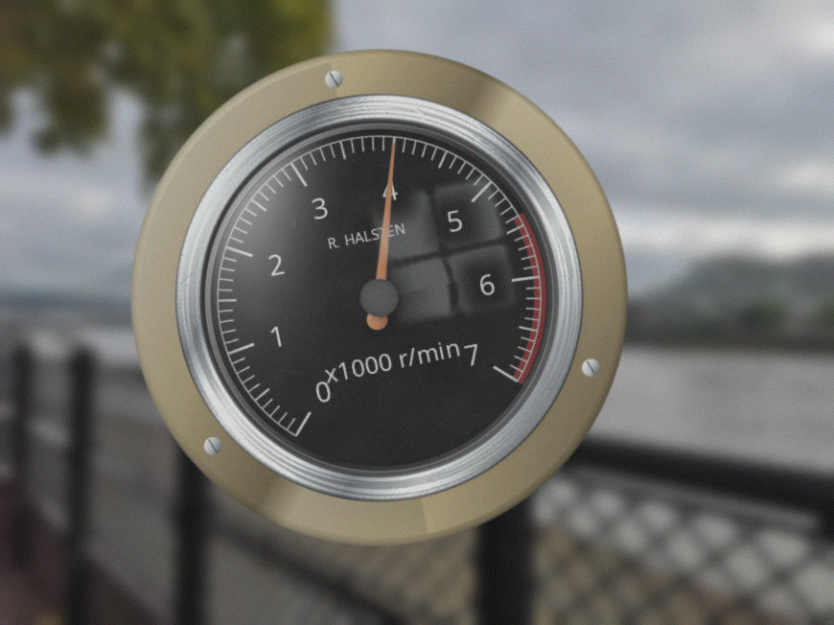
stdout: rpm 4000
